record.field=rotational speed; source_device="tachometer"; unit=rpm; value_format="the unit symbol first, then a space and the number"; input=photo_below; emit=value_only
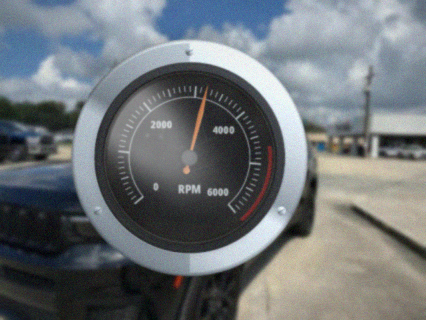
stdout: rpm 3200
